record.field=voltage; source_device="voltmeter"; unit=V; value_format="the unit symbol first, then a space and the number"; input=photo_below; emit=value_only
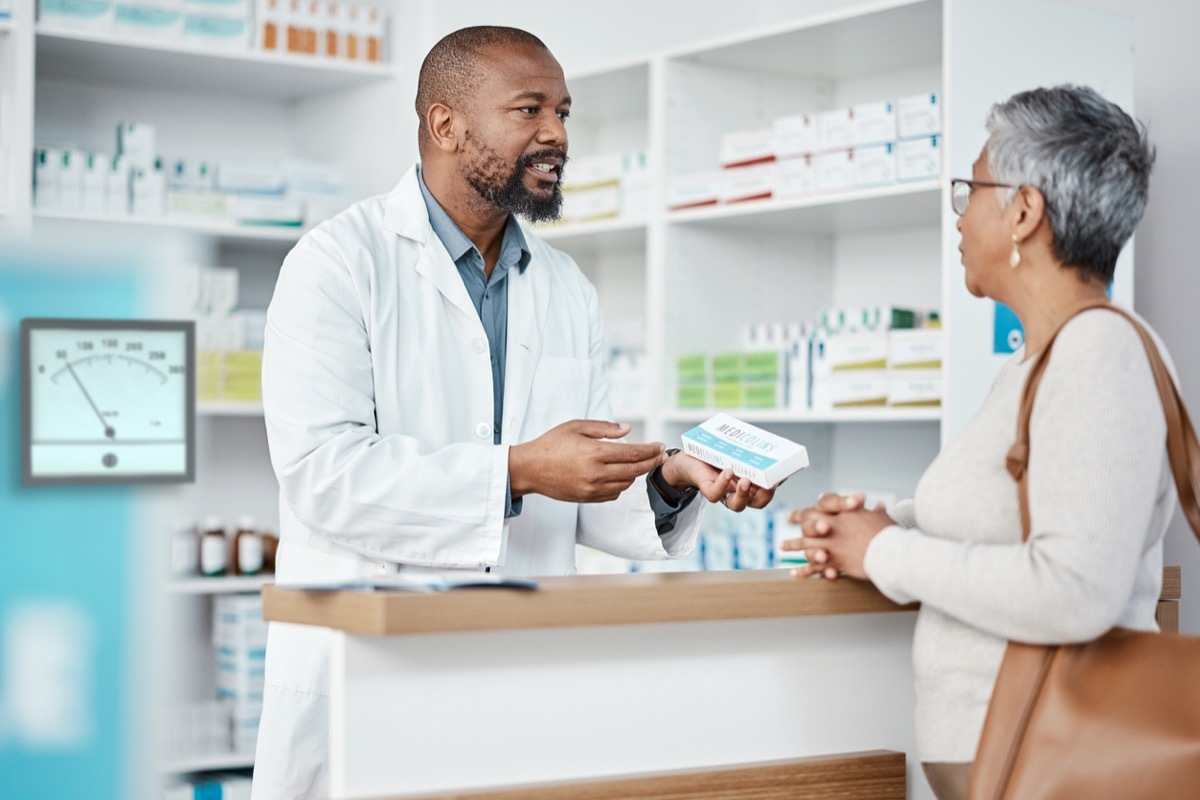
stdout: V 50
